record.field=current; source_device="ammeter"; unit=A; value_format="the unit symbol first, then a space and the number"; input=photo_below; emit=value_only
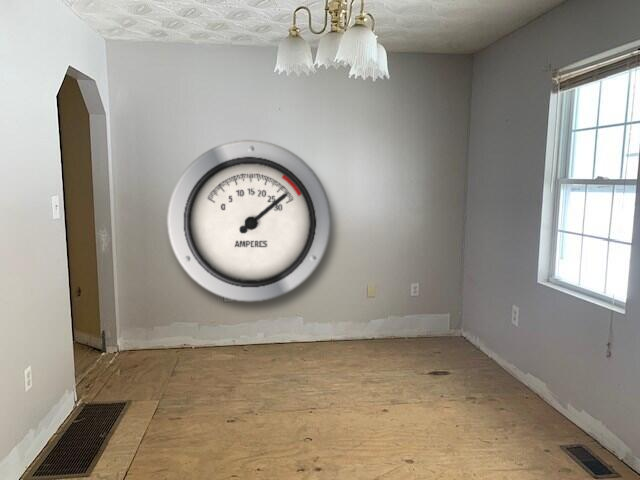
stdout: A 27.5
